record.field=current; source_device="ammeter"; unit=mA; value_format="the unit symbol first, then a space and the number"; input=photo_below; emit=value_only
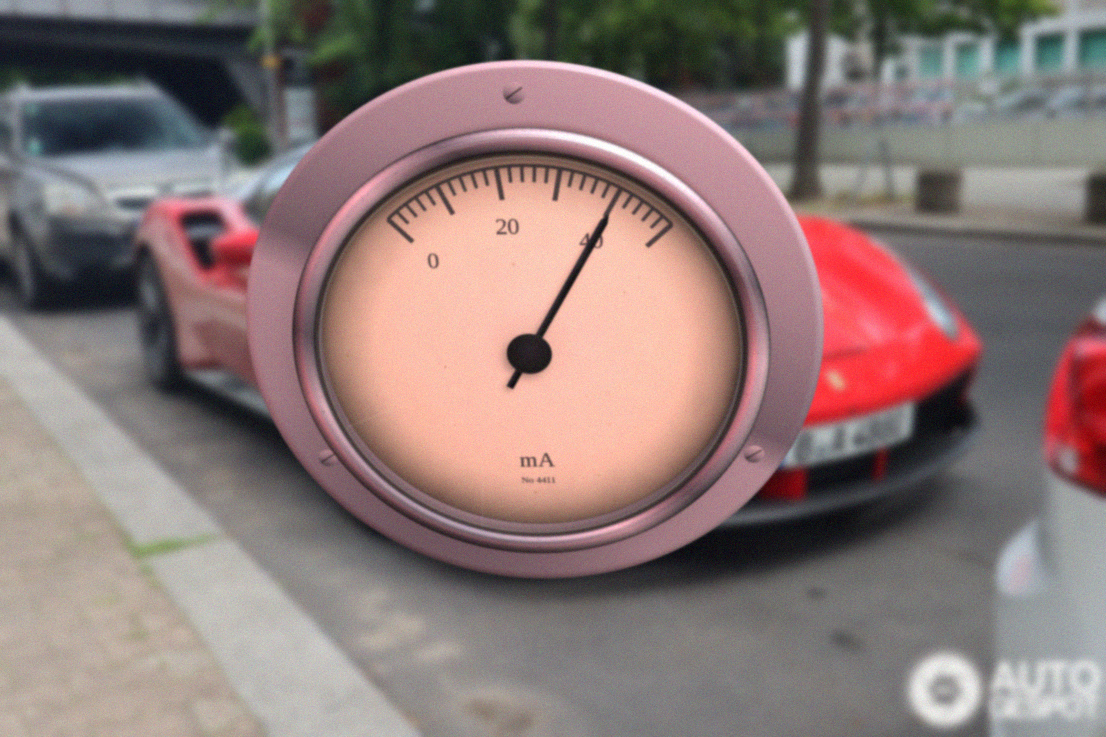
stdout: mA 40
